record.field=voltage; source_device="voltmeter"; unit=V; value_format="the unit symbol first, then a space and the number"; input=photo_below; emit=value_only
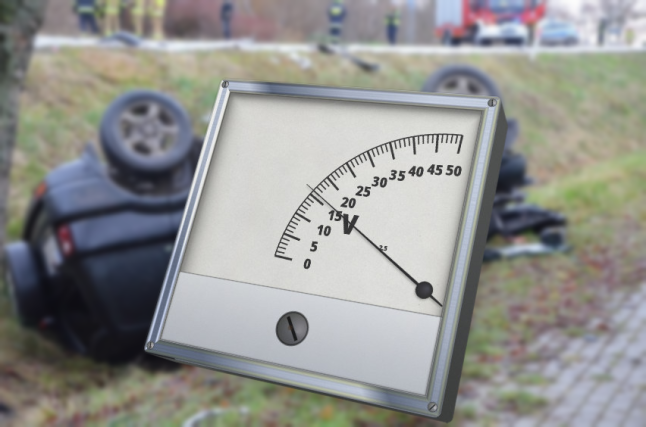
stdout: V 16
